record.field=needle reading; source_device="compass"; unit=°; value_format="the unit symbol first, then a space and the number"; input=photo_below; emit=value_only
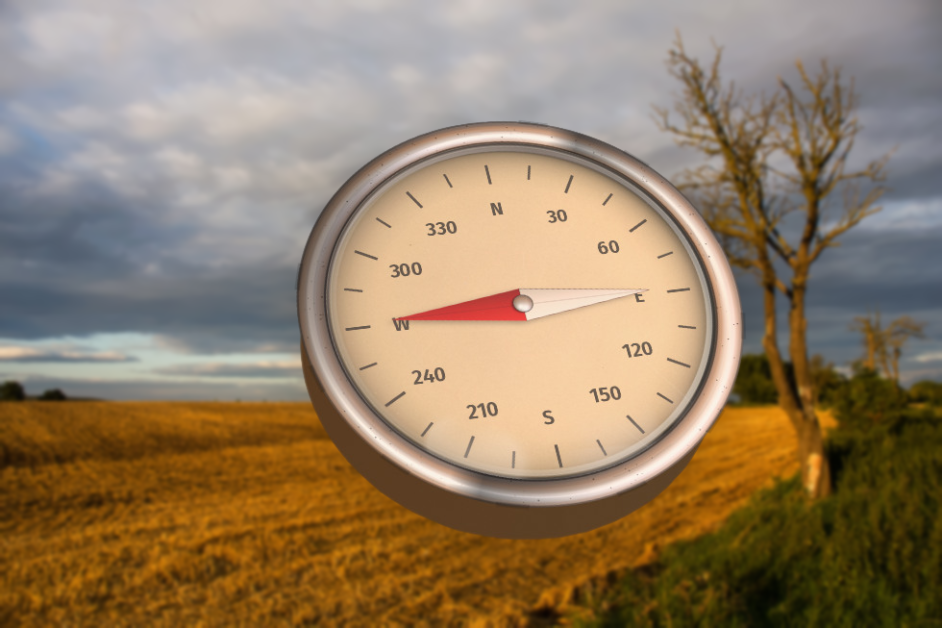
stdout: ° 270
